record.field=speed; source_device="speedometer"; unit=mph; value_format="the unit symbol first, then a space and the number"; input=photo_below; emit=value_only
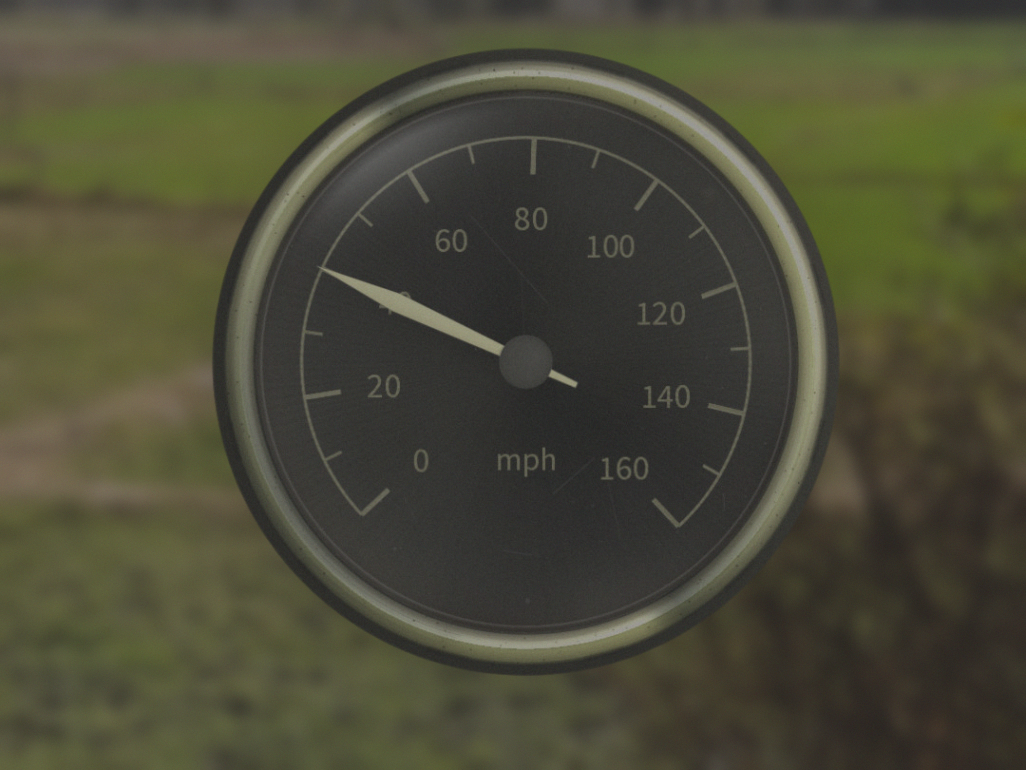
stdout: mph 40
